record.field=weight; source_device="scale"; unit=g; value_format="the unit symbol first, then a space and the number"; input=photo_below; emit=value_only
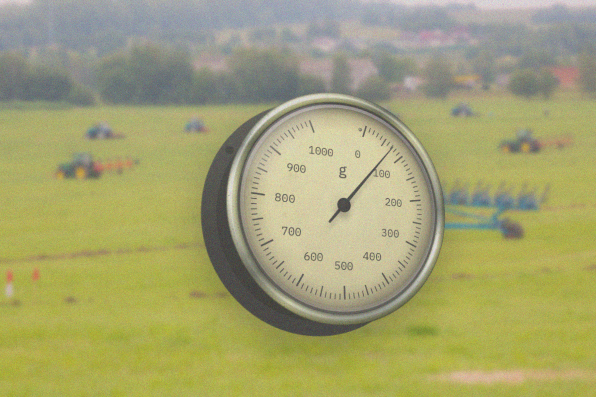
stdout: g 70
